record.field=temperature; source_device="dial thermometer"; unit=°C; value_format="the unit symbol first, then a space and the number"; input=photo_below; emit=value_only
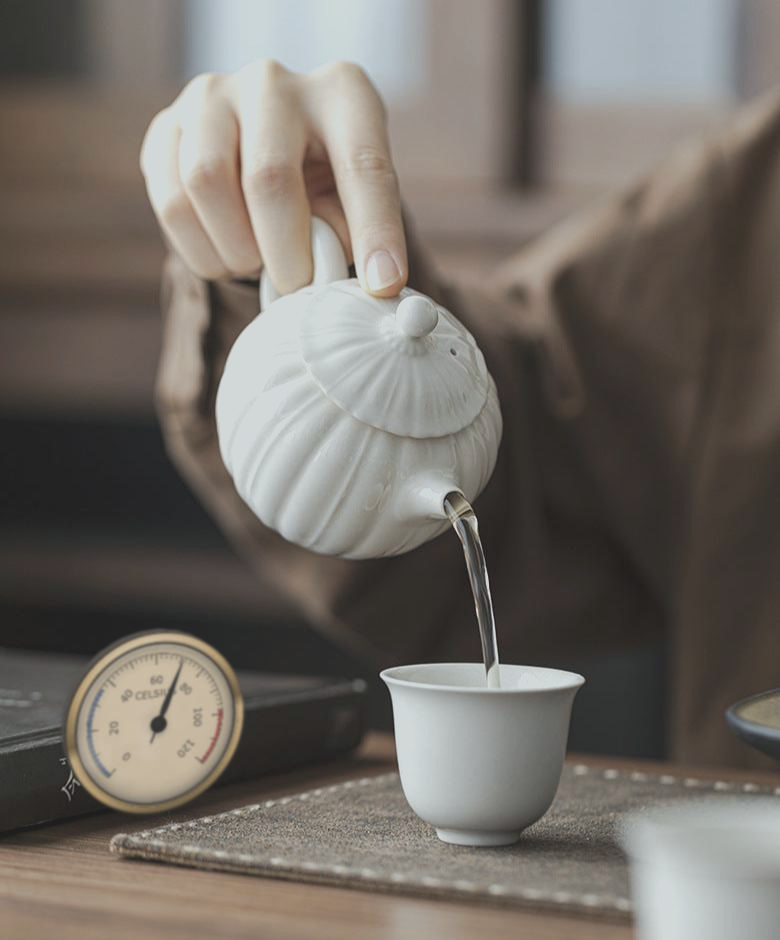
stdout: °C 70
